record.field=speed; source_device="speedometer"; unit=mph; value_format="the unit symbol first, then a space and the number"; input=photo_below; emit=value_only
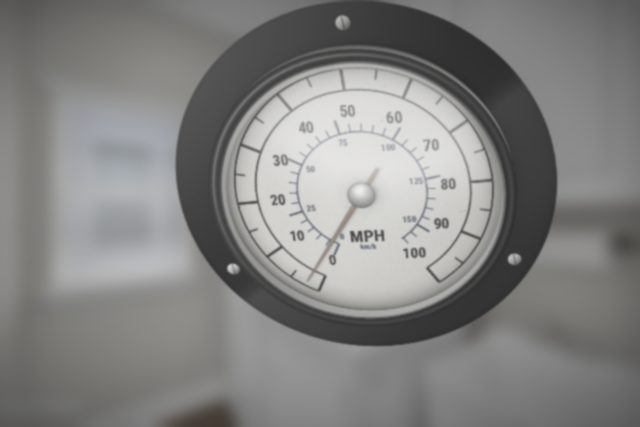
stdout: mph 2.5
